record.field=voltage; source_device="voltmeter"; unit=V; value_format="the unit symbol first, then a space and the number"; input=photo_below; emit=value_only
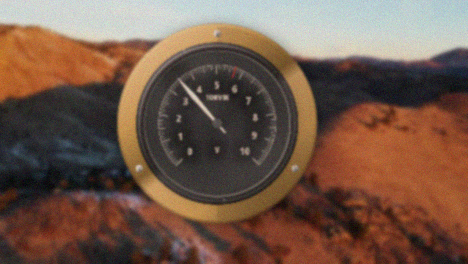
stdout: V 3.5
